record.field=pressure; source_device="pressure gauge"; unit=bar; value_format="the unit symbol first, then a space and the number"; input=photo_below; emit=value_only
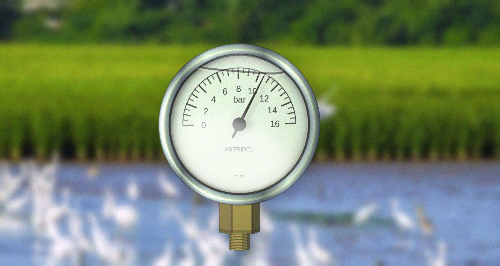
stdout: bar 10.5
